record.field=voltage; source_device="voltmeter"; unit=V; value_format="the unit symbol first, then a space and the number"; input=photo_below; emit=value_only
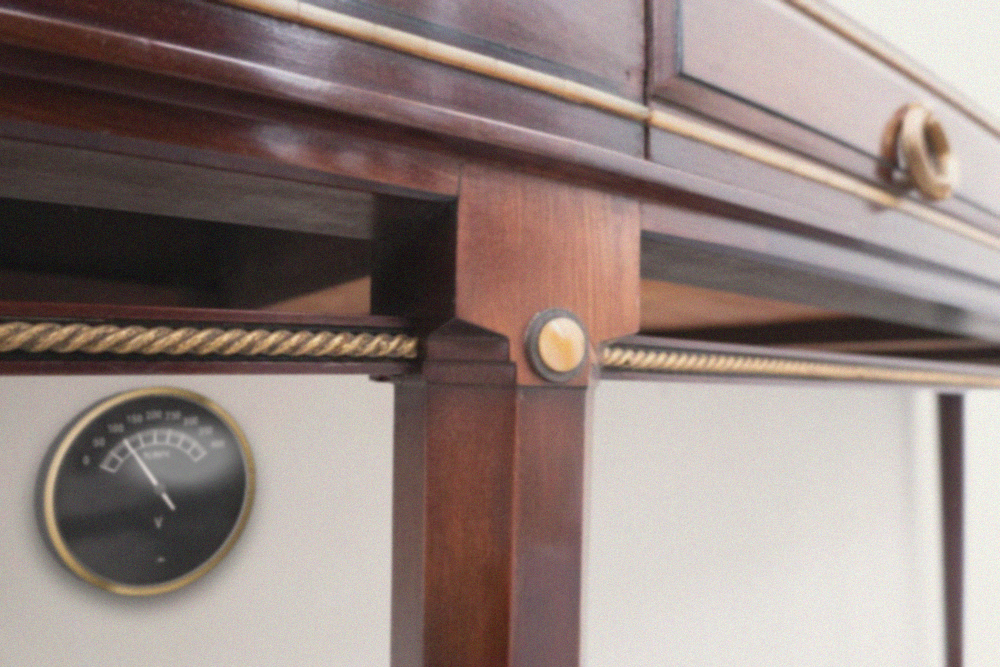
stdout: V 100
